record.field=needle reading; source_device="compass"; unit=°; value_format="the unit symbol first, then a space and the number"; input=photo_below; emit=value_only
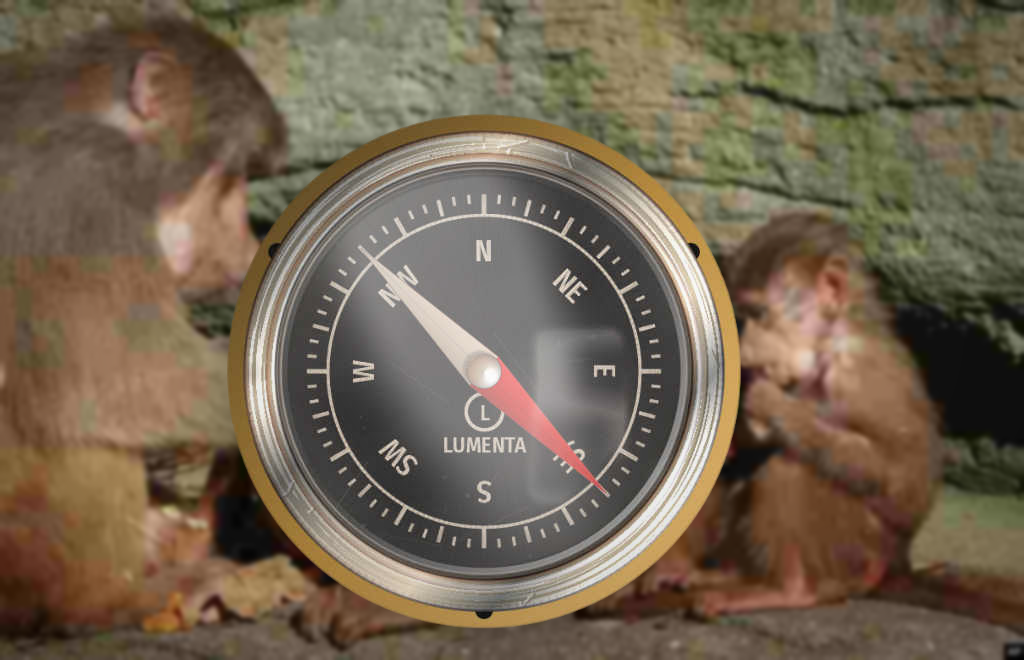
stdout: ° 135
